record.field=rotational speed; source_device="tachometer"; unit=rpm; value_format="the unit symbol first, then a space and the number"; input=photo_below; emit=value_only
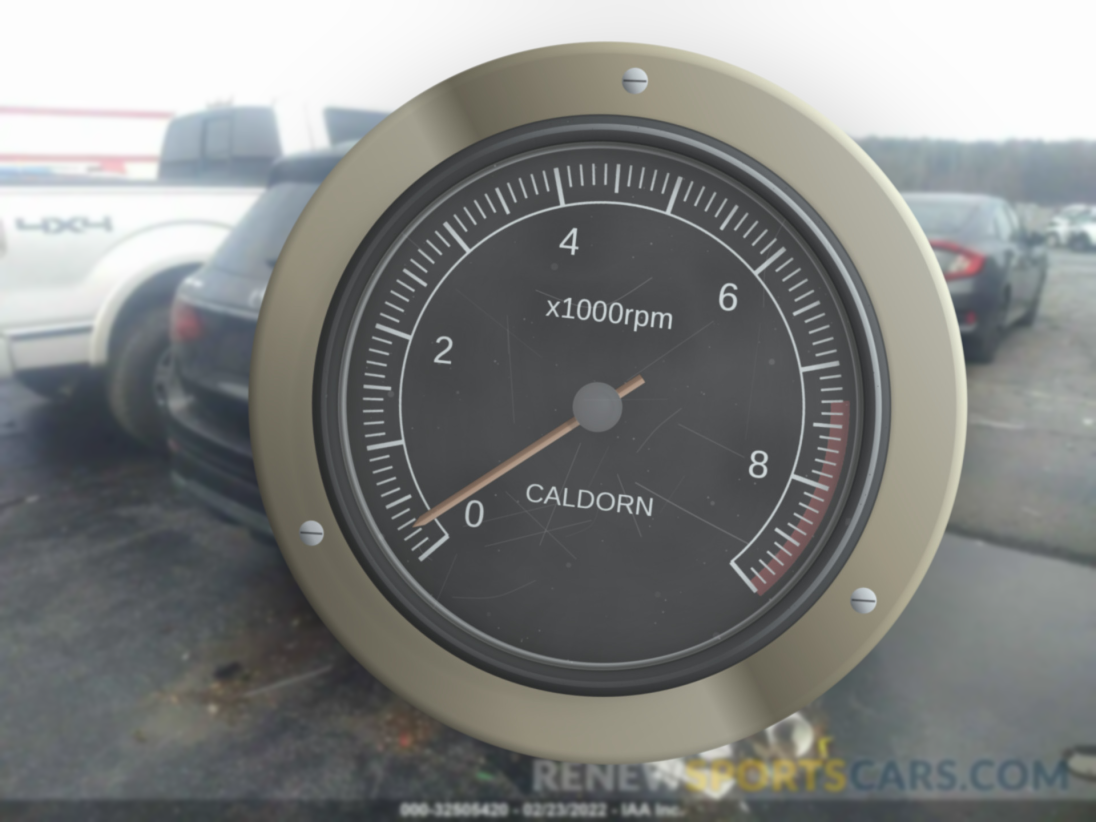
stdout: rpm 250
